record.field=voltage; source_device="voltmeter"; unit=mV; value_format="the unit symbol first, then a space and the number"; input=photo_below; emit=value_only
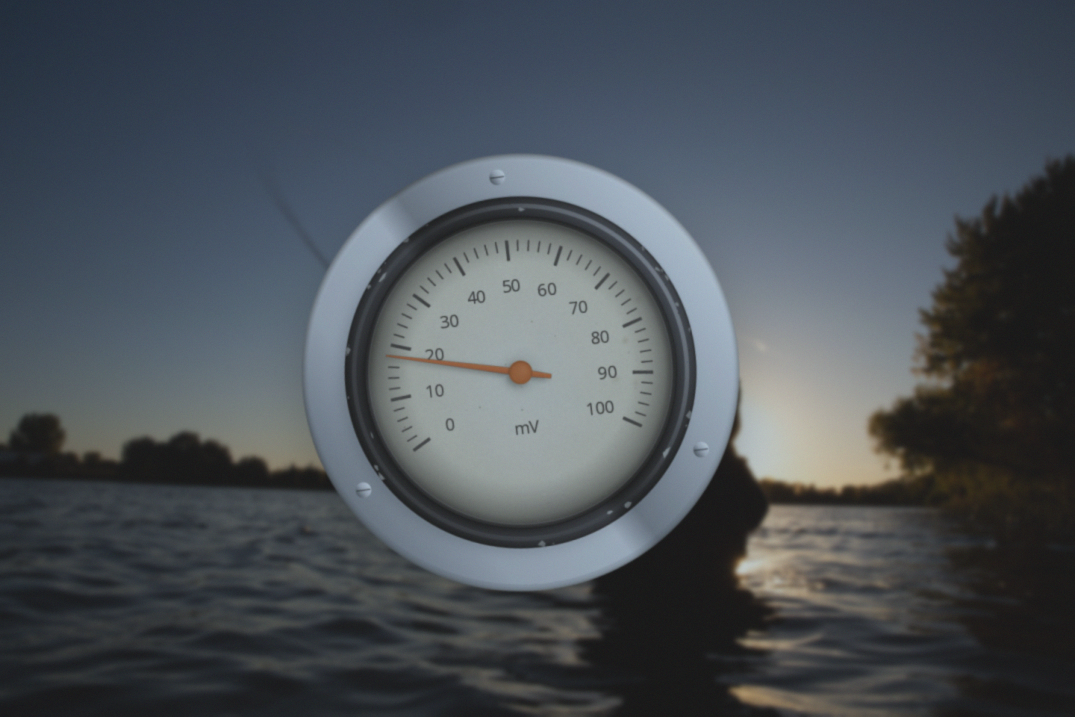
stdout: mV 18
